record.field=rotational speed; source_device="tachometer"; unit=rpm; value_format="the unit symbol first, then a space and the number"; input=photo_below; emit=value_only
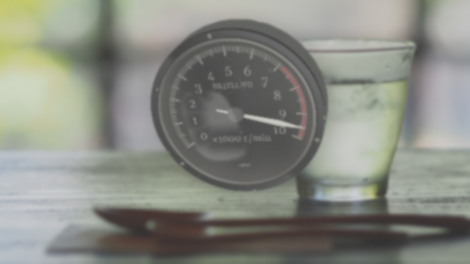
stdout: rpm 9500
